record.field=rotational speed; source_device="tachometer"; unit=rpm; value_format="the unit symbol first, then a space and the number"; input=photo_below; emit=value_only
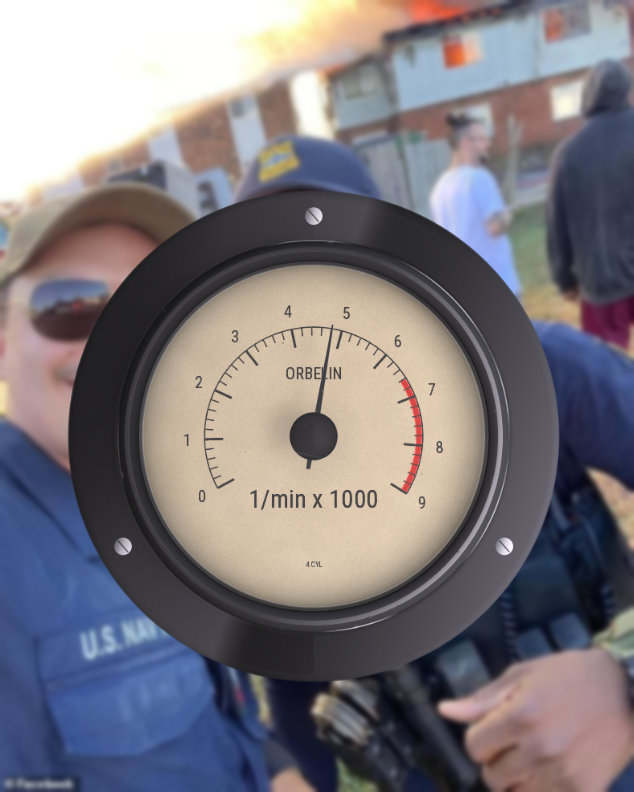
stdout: rpm 4800
